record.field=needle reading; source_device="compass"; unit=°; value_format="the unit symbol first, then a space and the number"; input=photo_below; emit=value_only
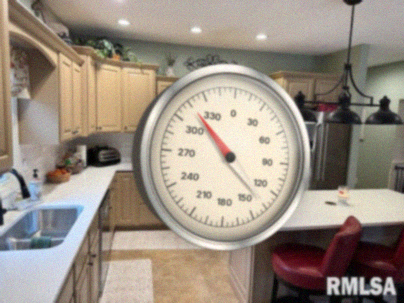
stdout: ° 315
